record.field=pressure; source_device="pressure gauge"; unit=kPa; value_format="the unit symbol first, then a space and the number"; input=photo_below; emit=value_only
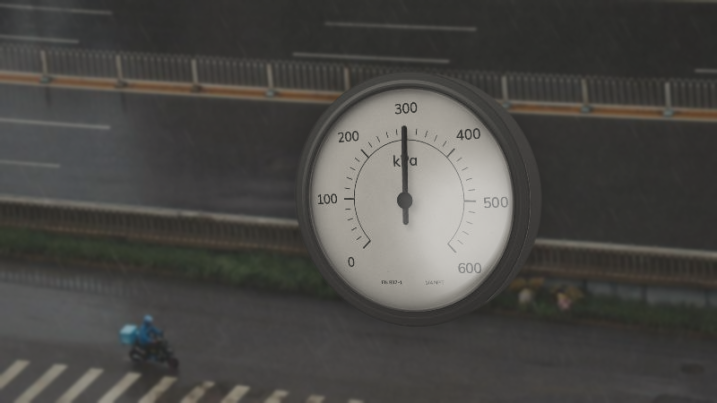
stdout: kPa 300
